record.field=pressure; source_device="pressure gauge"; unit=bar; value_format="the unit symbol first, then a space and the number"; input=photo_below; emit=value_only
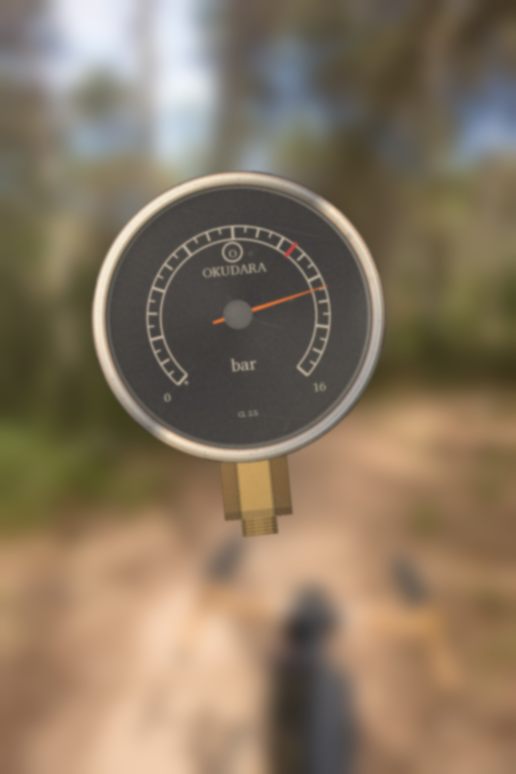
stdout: bar 12.5
